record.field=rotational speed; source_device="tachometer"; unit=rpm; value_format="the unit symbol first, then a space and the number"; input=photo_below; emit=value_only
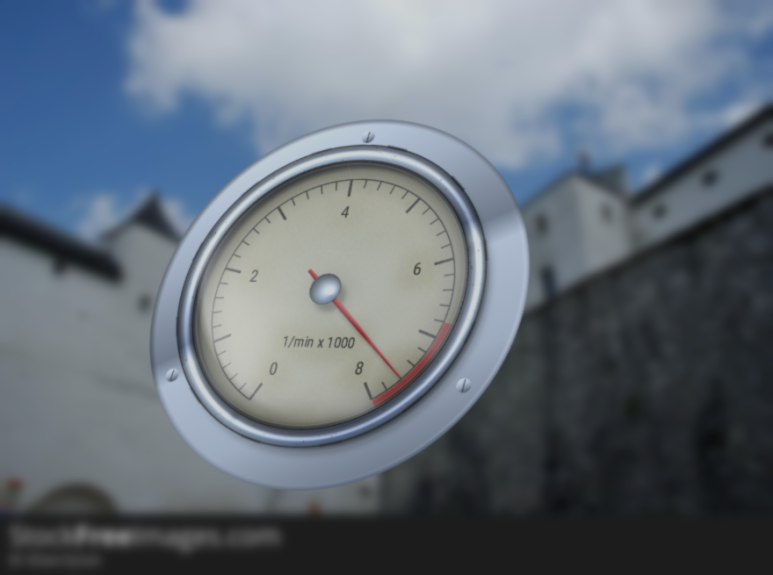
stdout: rpm 7600
